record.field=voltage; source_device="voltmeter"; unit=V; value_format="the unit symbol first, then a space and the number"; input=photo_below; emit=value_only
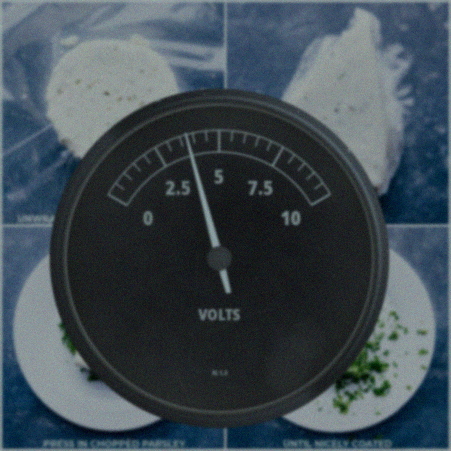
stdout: V 3.75
